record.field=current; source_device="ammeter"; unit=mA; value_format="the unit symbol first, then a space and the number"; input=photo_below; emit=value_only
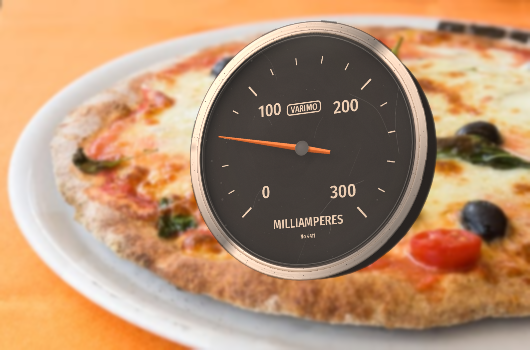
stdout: mA 60
